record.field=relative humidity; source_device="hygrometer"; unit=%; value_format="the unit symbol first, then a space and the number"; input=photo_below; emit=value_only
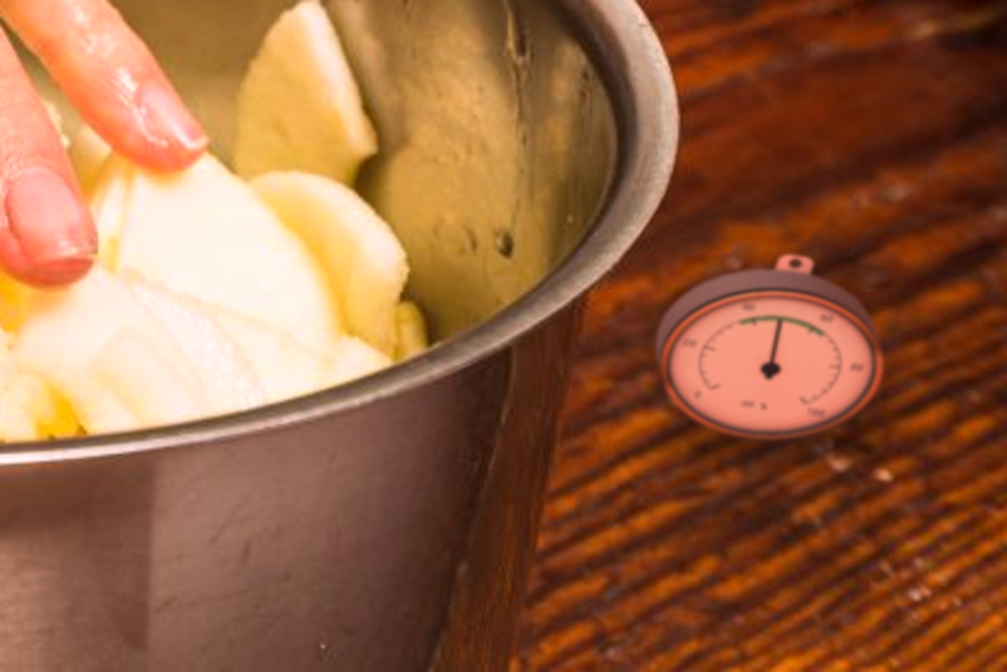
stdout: % 48
